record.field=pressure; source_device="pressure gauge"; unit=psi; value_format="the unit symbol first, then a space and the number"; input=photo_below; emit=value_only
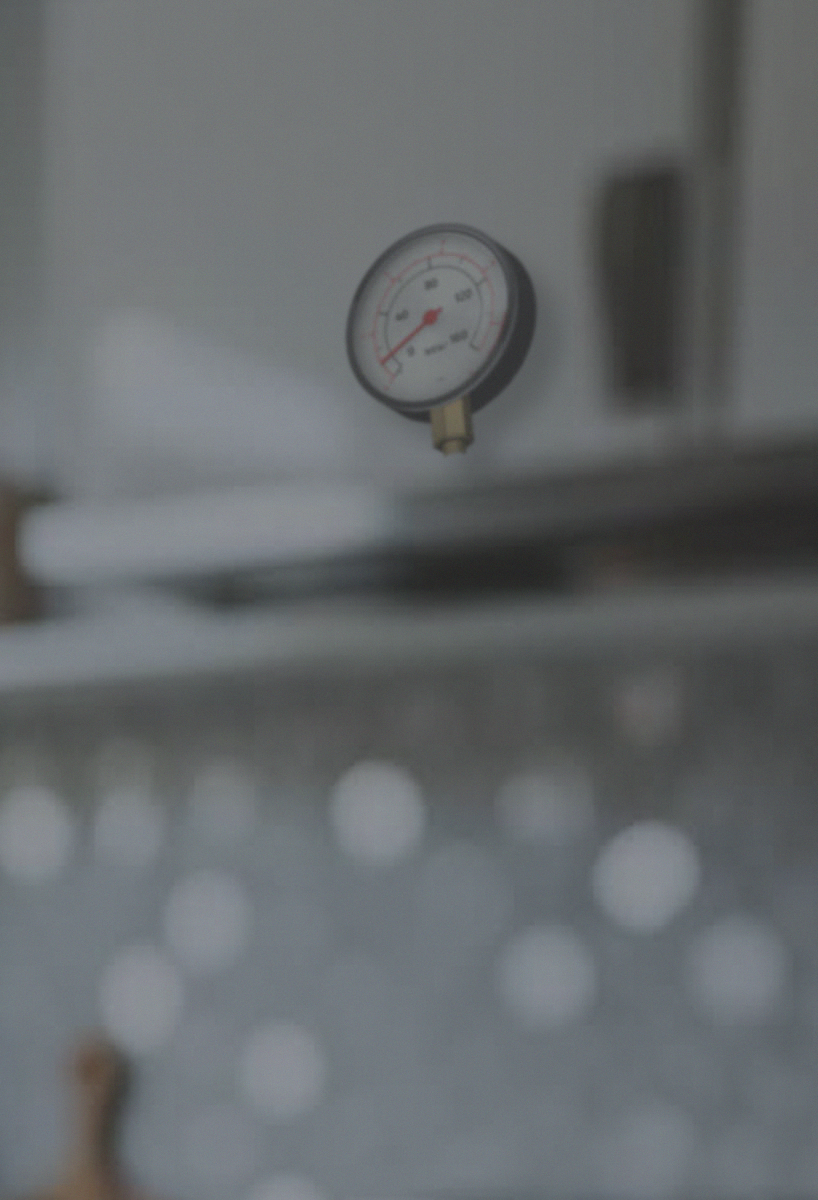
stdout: psi 10
